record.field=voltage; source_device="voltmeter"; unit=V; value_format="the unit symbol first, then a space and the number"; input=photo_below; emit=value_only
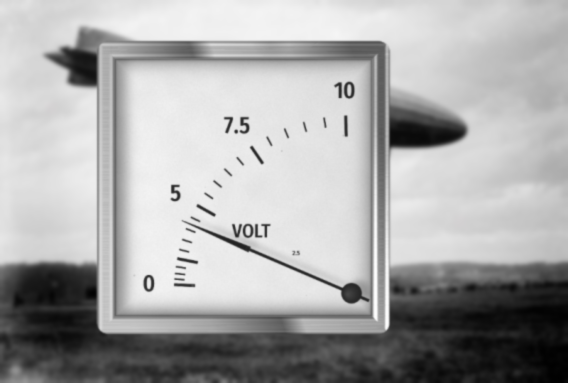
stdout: V 4.25
